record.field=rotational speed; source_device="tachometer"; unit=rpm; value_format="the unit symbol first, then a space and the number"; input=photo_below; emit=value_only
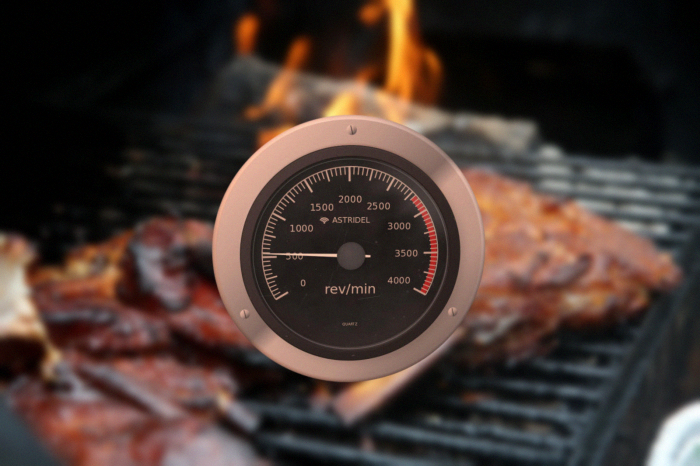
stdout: rpm 550
